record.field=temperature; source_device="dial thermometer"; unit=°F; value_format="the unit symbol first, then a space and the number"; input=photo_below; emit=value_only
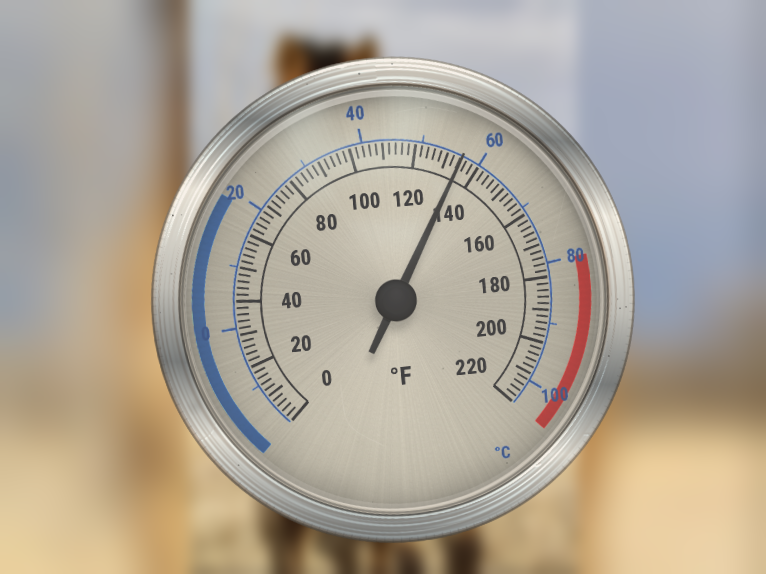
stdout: °F 134
